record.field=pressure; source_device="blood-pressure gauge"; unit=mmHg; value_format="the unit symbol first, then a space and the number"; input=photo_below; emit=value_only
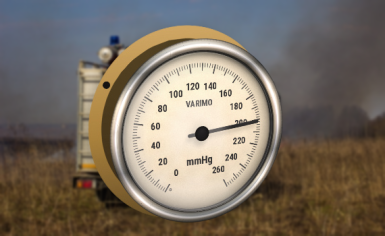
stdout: mmHg 200
